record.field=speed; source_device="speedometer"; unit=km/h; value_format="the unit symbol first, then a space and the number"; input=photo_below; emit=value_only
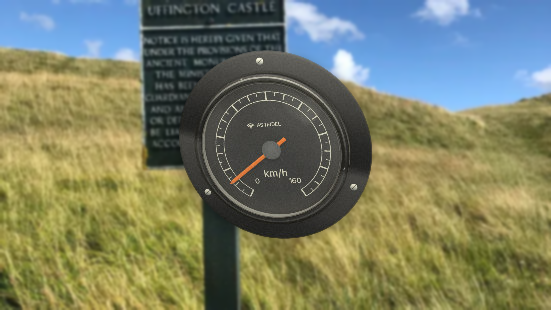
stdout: km/h 12.5
